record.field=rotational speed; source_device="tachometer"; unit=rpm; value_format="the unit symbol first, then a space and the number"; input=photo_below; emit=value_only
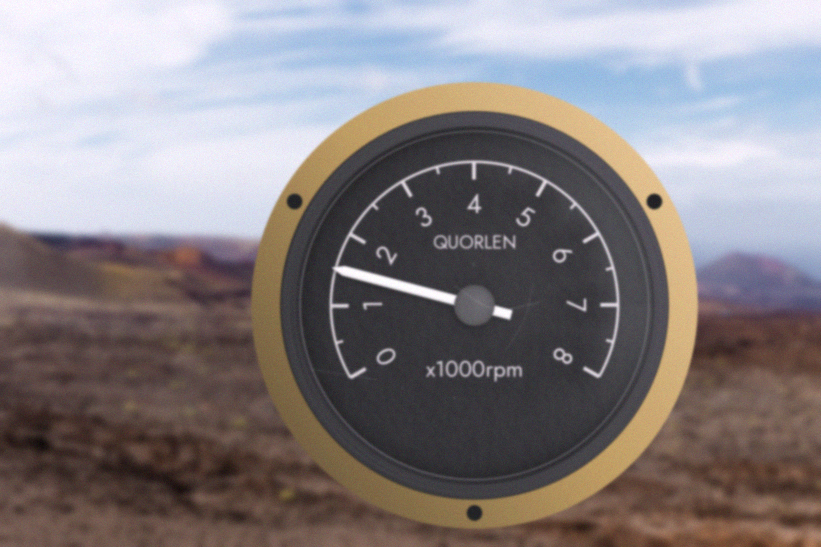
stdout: rpm 1500
